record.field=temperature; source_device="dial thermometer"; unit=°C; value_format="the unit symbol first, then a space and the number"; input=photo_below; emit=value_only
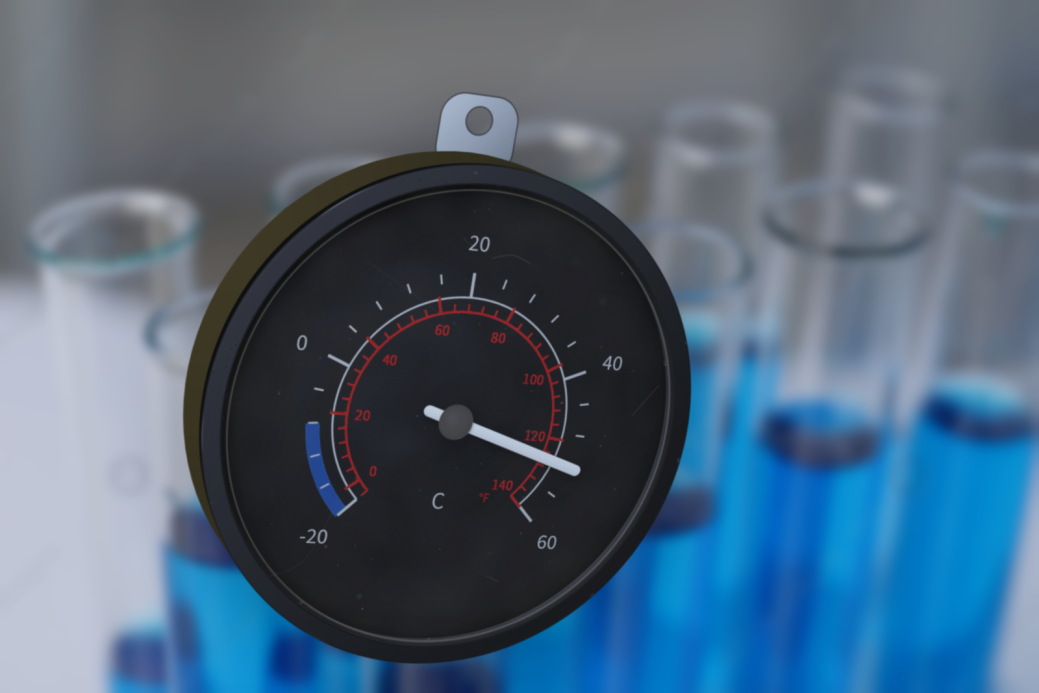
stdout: °C 52
